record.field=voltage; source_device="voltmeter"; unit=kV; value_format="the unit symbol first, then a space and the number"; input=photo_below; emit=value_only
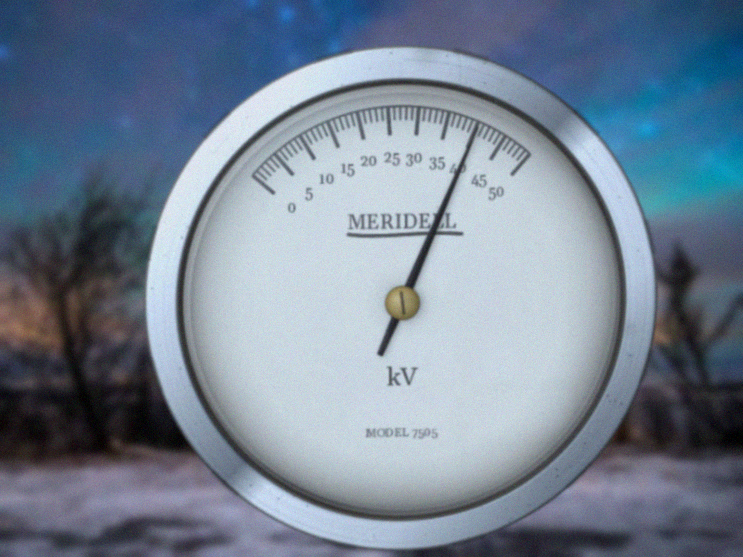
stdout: kV 40
